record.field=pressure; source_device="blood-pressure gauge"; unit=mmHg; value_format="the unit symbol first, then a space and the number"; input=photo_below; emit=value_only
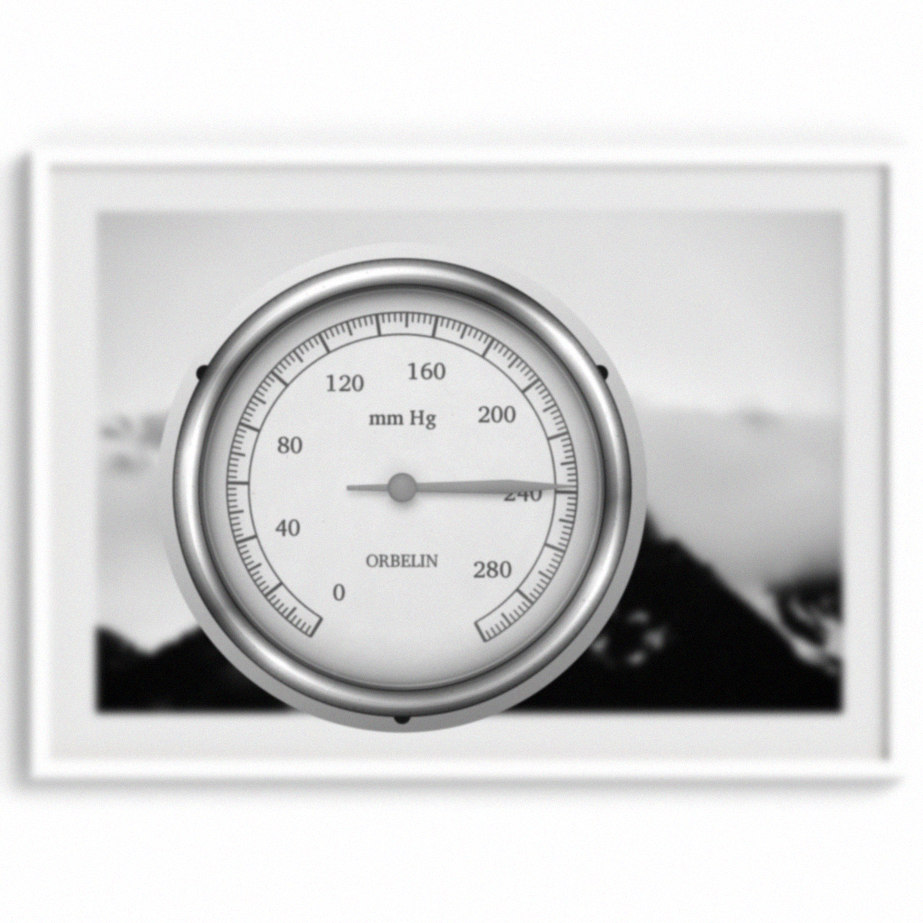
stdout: mmHg 238
